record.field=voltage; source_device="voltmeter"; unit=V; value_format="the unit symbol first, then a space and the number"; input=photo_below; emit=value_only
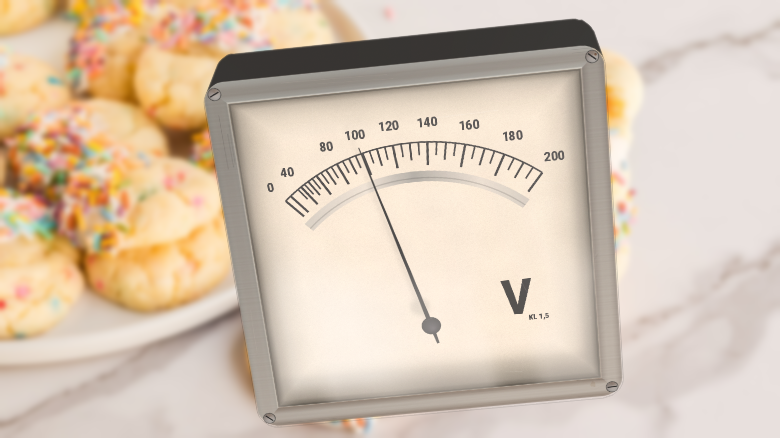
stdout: V 100
